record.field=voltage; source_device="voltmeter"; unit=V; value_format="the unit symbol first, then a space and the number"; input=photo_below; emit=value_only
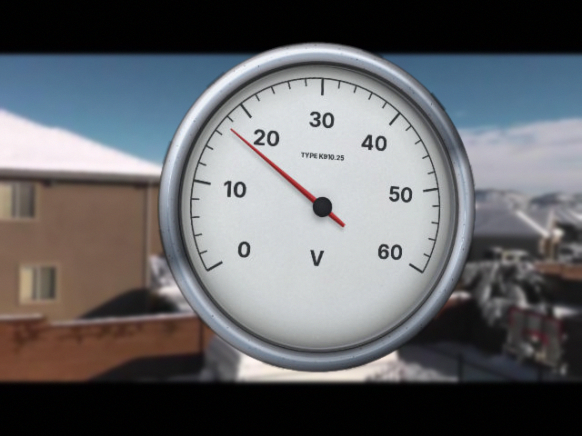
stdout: V 17
